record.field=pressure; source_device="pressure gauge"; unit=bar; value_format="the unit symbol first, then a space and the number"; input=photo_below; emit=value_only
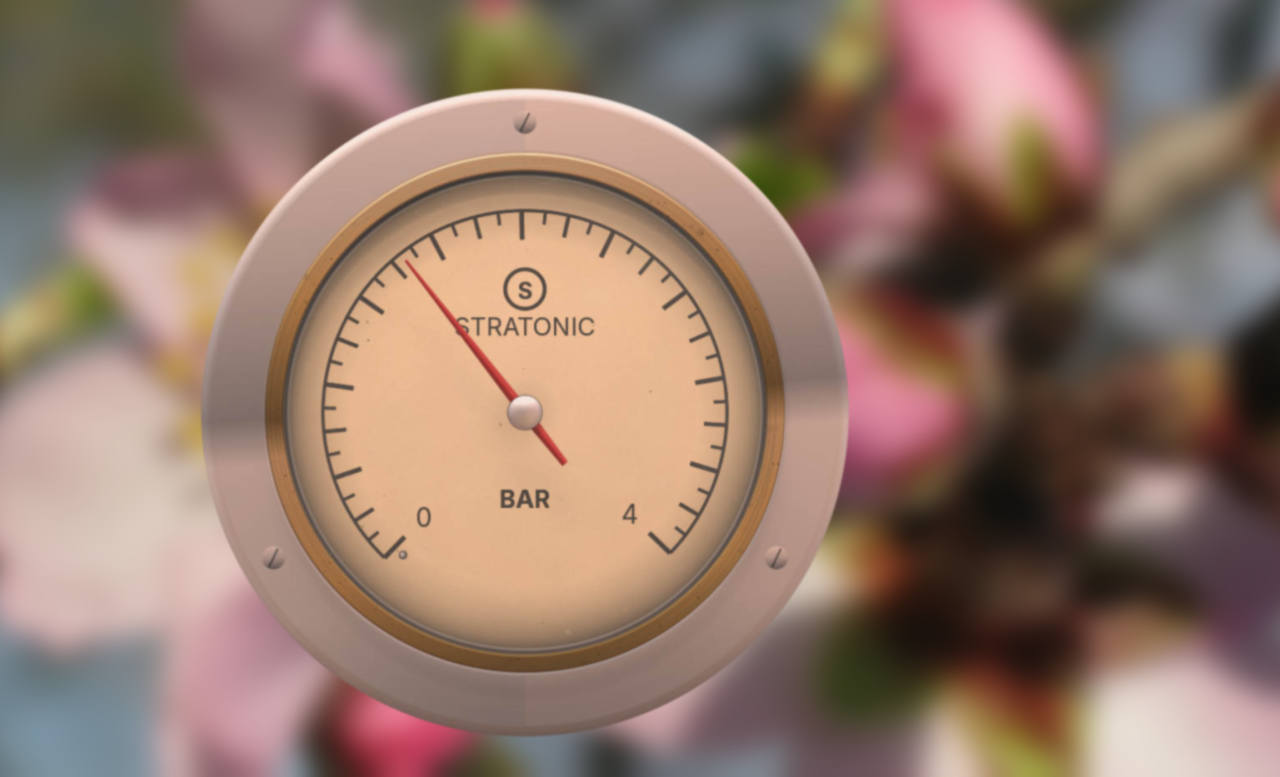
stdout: bar 1.45
